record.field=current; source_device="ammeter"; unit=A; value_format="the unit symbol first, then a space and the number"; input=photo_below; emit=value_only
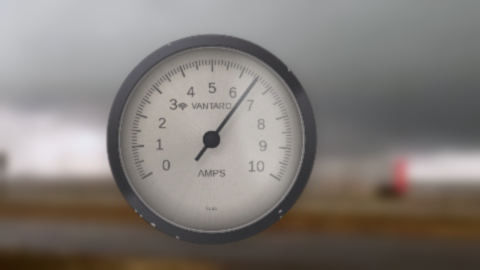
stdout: A 6.5
